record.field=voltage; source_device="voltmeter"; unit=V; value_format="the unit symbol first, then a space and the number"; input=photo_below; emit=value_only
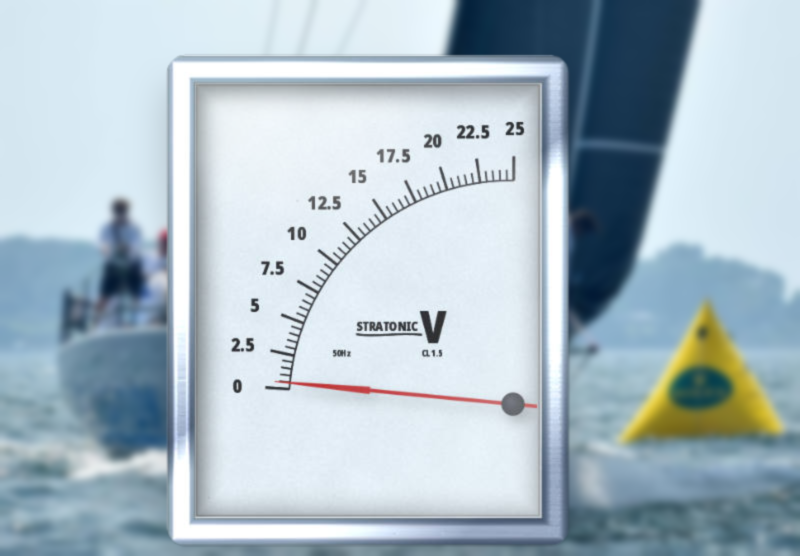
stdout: V 0.5
